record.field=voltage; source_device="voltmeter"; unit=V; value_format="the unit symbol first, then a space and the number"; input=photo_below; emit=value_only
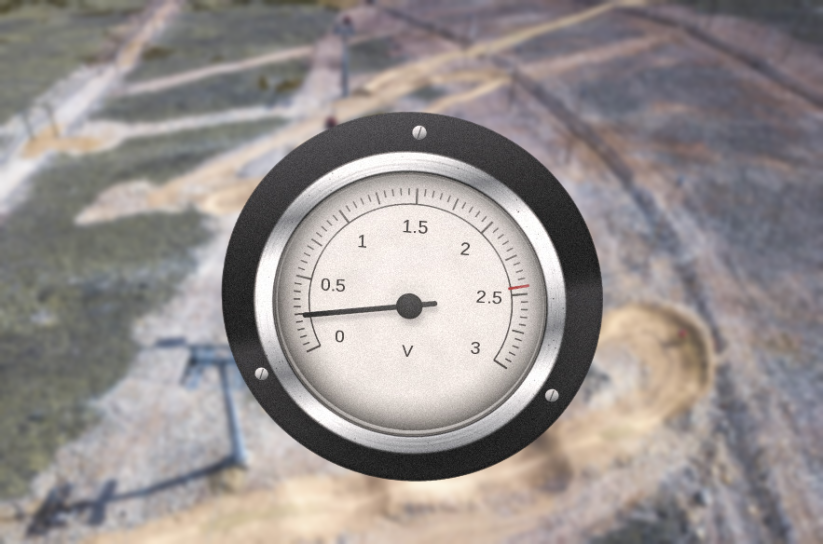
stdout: V 0.25
